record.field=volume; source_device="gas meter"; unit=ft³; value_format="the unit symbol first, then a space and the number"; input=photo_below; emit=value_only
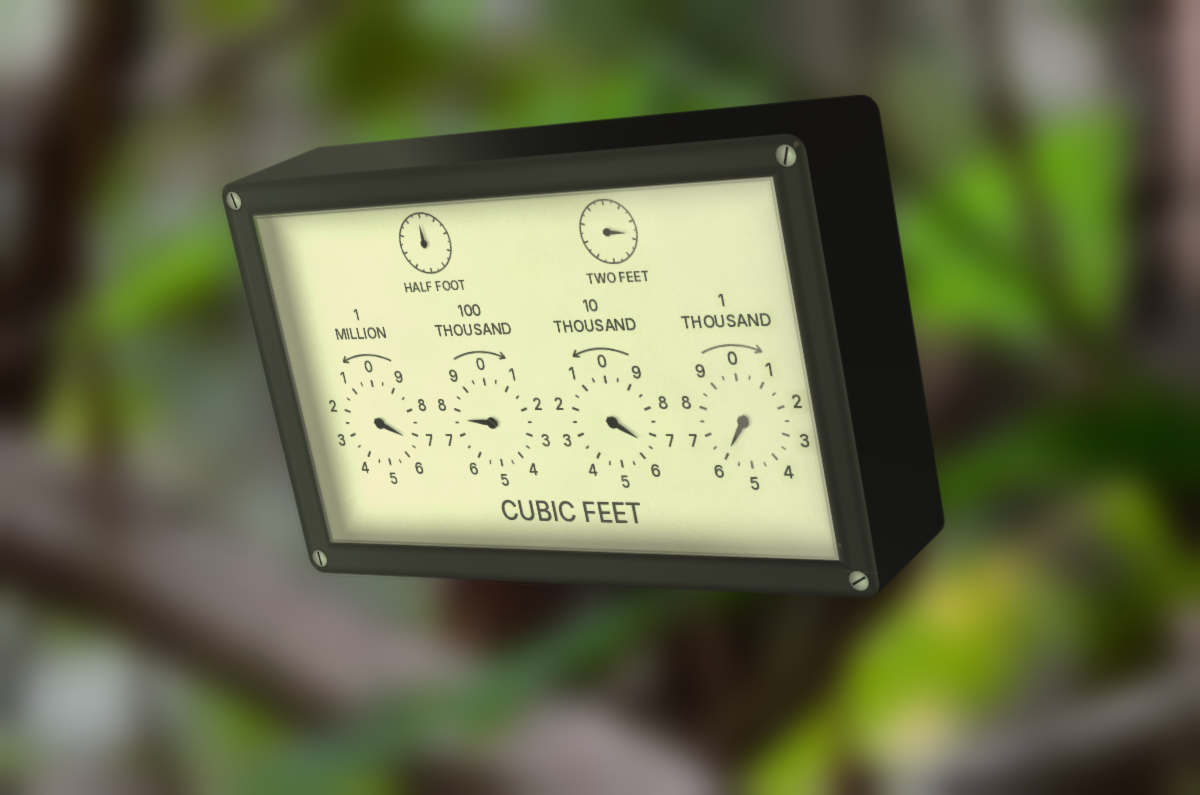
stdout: ft³ 676600
